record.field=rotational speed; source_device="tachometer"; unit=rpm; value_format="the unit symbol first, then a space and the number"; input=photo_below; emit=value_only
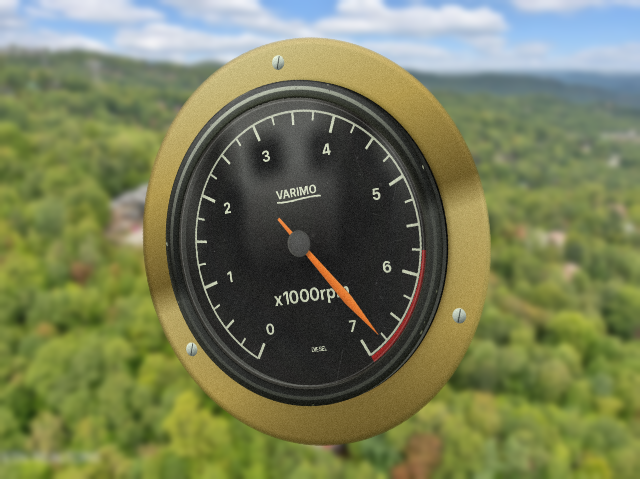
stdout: rpm 6750
